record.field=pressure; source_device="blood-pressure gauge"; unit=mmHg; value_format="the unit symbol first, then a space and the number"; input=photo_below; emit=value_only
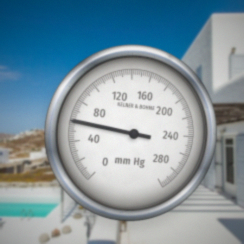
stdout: mmHg 60
